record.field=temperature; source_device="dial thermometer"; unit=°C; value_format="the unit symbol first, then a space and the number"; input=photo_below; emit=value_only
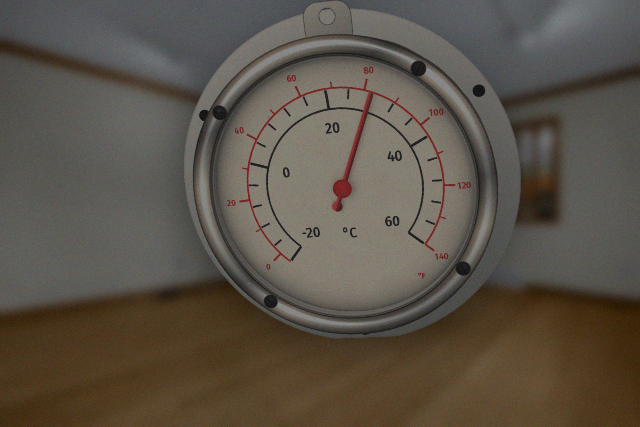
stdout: °C 28
